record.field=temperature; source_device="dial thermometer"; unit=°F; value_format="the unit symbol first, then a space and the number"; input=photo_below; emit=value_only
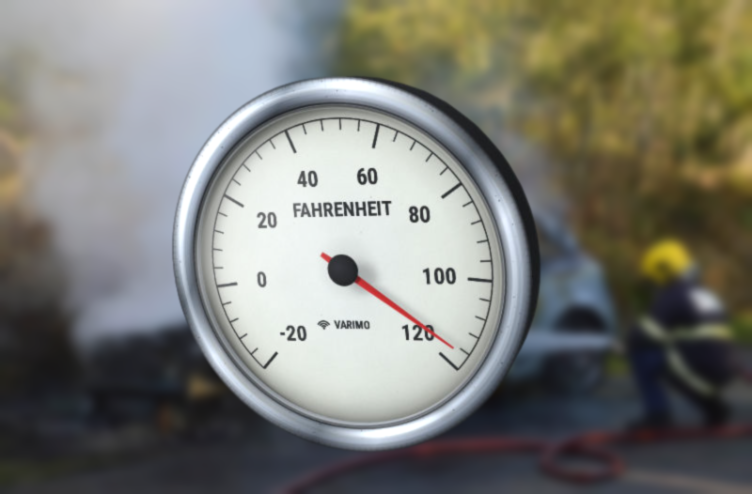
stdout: °F 116
